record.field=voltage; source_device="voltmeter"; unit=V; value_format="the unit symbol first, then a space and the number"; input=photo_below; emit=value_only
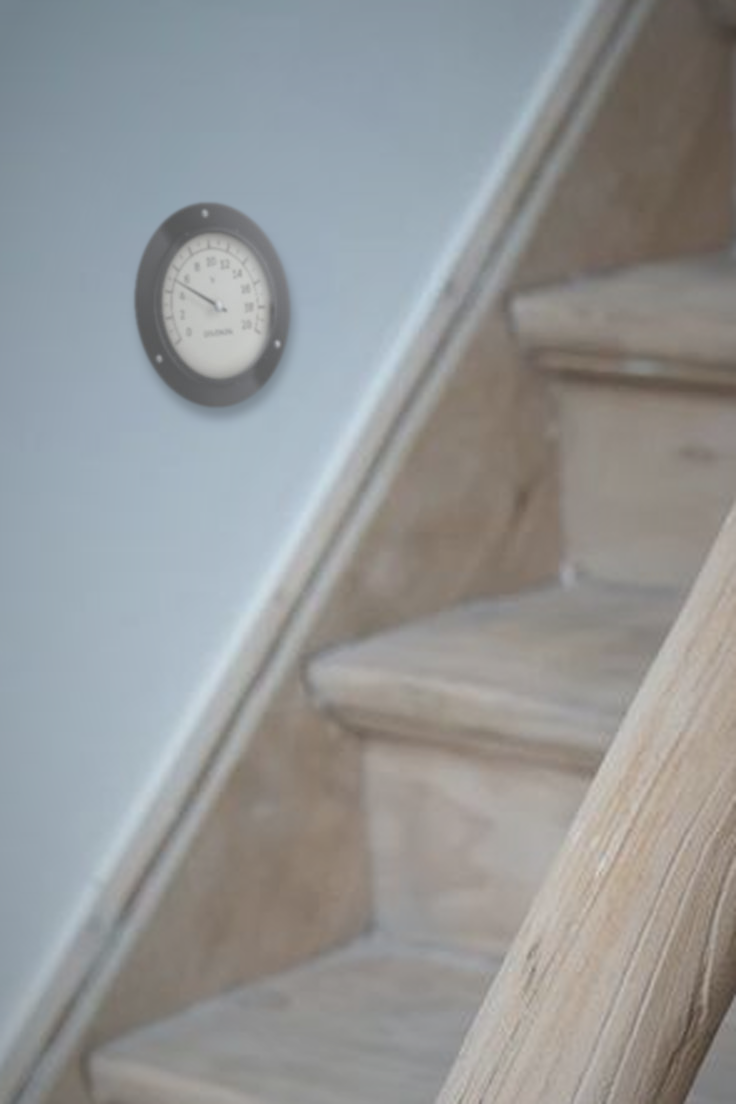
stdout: V 5
